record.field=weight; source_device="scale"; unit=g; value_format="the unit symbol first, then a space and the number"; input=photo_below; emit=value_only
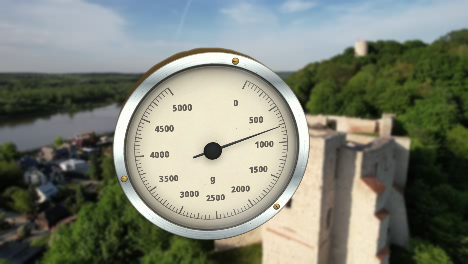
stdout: g 750
